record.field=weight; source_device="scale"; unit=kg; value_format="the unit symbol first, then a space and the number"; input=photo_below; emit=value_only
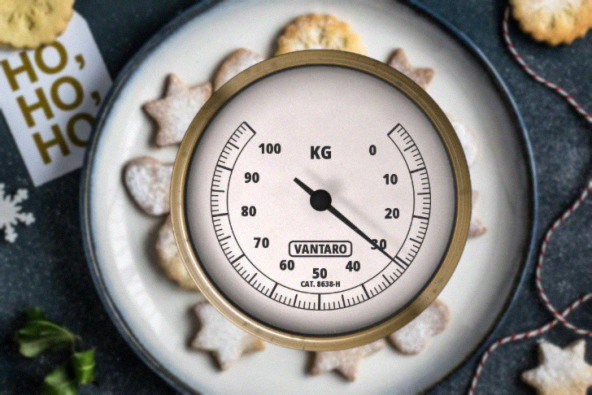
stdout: kg 31
